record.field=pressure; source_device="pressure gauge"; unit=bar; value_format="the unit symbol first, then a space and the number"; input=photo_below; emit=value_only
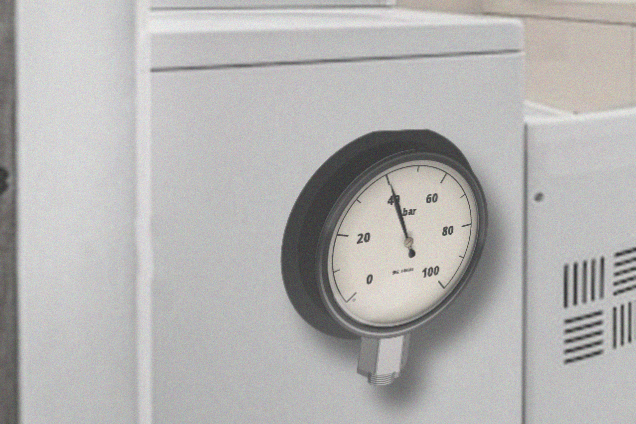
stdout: bar 40
